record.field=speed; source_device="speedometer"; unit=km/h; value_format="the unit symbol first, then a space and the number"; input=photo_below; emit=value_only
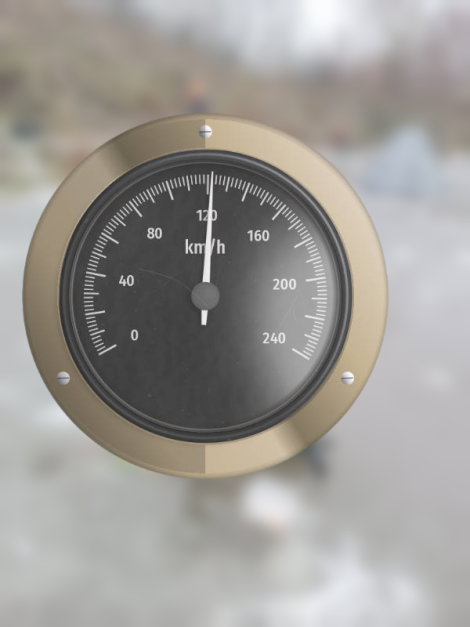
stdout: km/h 122
